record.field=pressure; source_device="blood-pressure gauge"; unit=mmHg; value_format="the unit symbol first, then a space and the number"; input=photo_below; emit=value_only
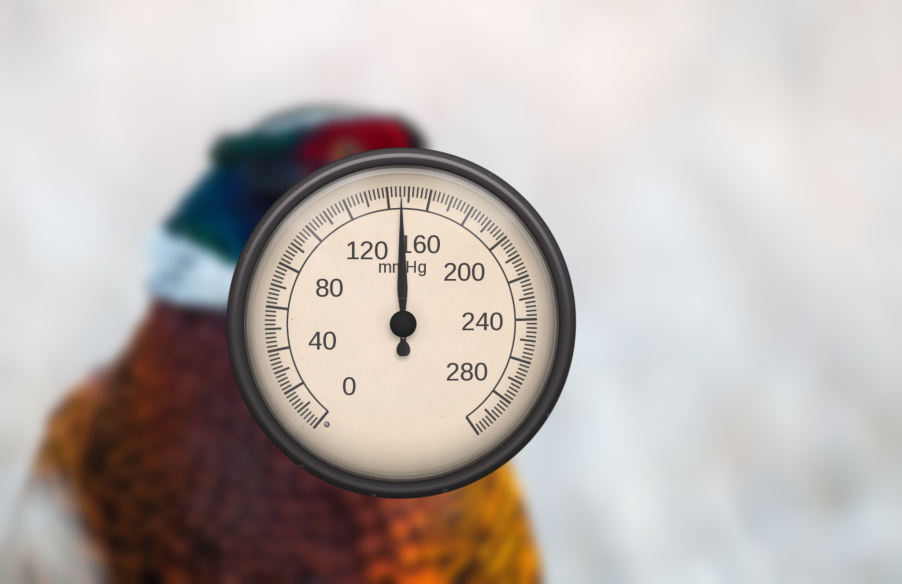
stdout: mmHg 146
